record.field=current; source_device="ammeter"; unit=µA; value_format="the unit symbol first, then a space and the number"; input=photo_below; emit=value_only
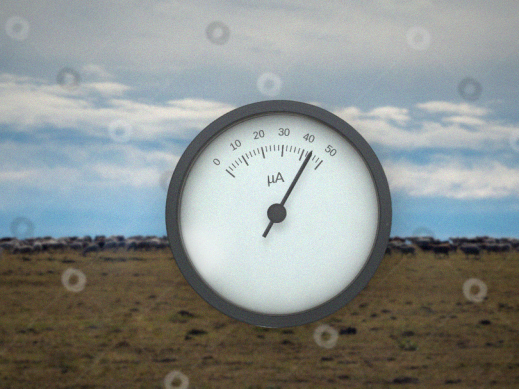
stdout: µA 44
